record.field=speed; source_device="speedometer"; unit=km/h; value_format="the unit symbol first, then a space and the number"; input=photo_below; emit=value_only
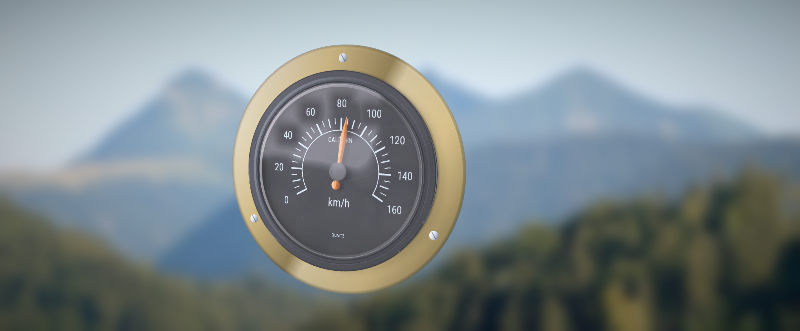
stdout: km/h 85
